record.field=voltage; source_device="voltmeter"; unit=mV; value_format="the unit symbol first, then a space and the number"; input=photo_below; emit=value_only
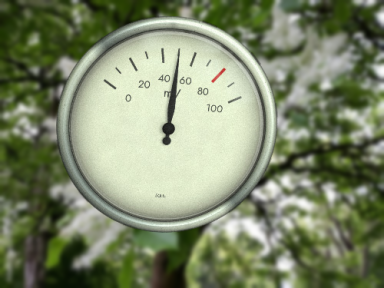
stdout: mV 50
